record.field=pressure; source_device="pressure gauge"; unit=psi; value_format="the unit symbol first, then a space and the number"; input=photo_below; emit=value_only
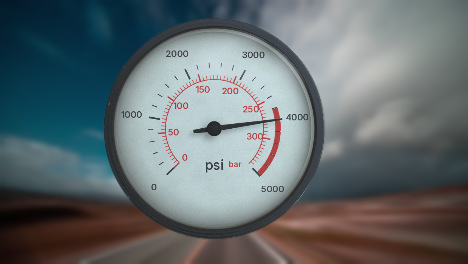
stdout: psi 4000
